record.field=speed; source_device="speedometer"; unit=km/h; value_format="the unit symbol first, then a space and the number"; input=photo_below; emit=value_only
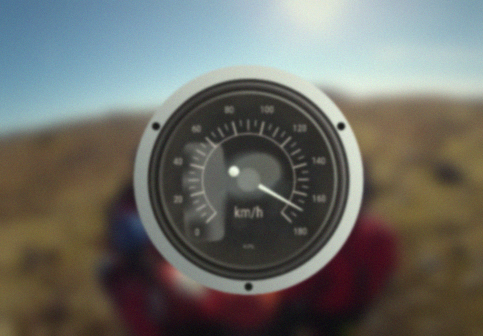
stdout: km/h 170
